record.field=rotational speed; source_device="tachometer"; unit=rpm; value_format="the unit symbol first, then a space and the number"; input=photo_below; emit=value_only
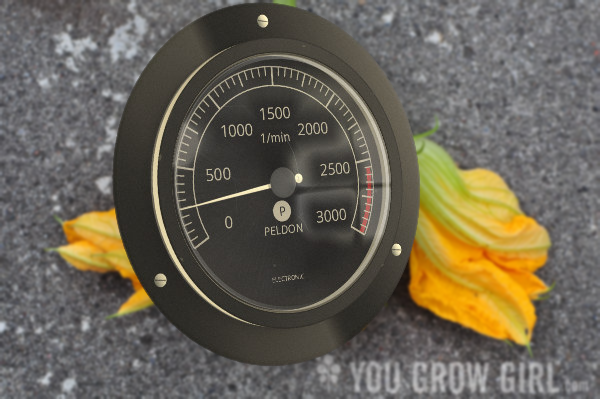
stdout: rpm 250
